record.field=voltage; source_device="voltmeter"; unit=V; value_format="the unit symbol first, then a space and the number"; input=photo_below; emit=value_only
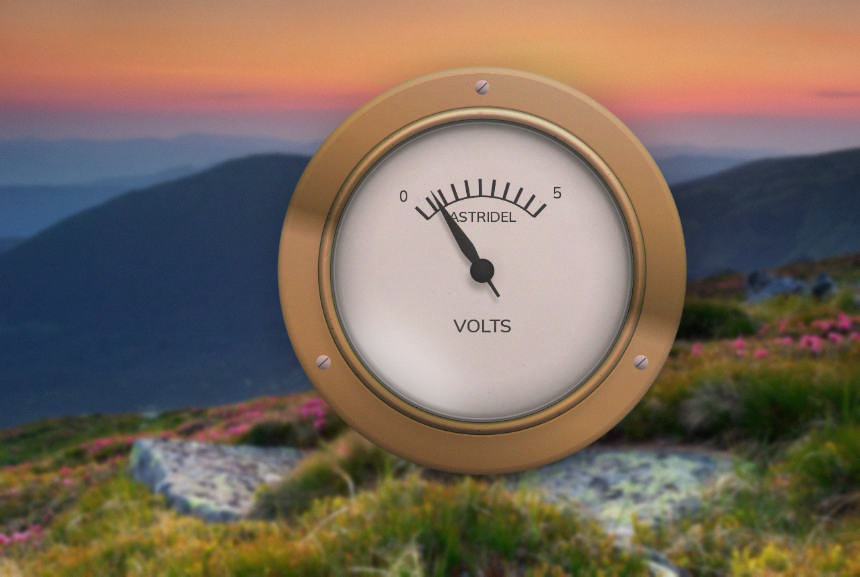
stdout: V 0.75
